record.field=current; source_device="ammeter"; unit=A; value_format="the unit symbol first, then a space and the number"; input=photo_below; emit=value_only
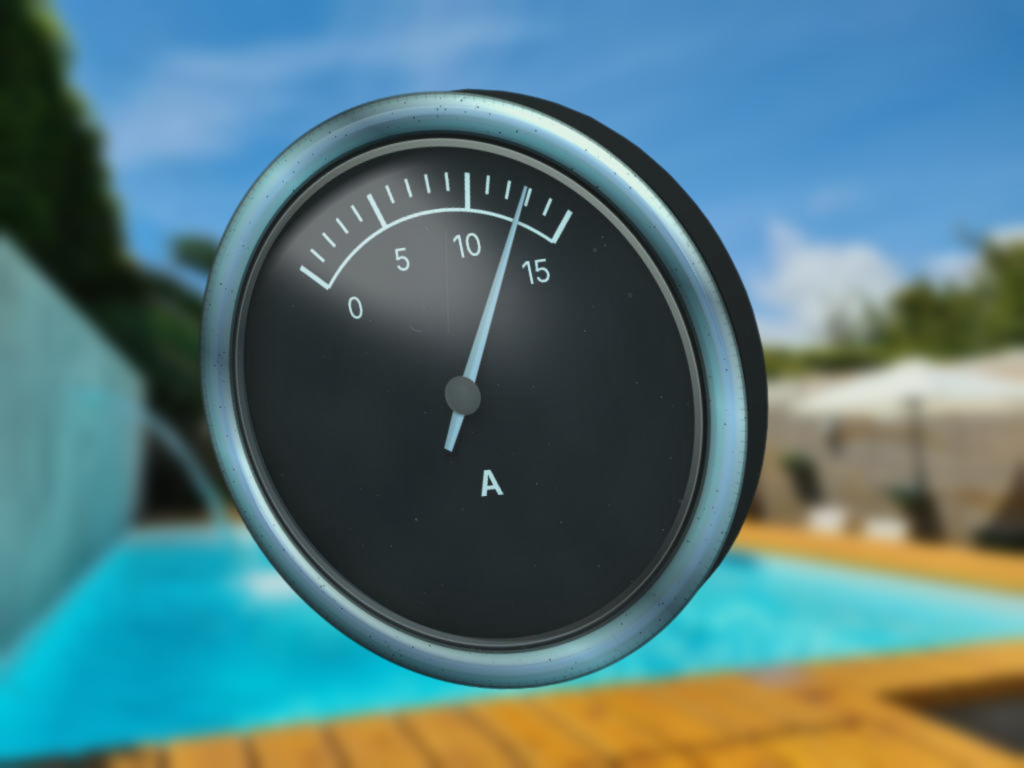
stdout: A 13
